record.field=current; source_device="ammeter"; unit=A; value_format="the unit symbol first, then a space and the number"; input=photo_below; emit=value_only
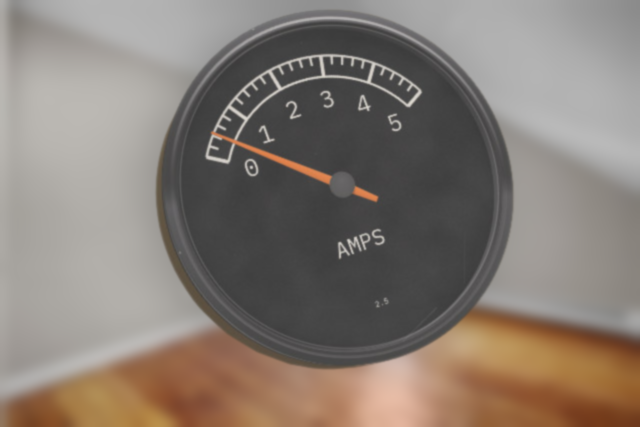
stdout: A 0.4
